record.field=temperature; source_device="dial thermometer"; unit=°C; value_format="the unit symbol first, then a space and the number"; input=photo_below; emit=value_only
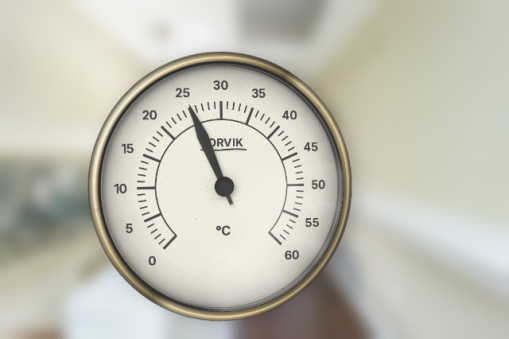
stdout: °C 25
